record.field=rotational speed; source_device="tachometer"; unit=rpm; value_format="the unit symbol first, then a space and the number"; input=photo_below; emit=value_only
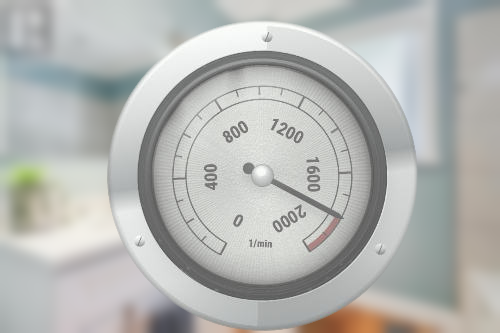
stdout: rpm 1800
